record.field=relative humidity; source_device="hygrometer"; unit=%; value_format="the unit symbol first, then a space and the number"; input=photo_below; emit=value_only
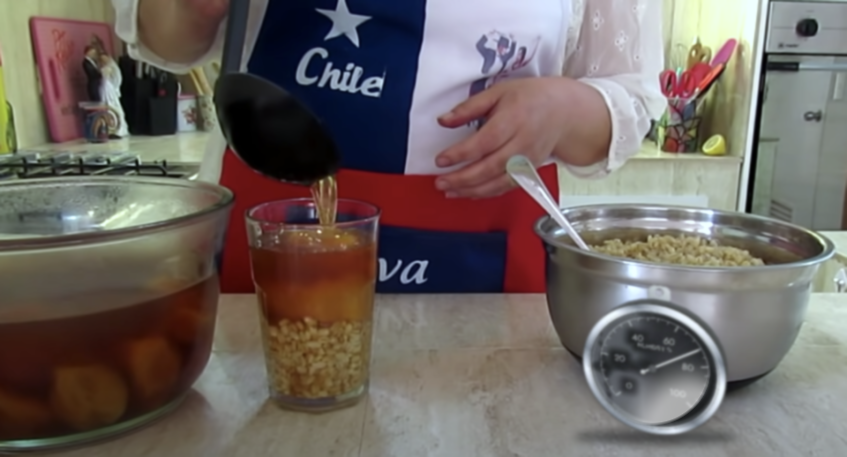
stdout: % 72
